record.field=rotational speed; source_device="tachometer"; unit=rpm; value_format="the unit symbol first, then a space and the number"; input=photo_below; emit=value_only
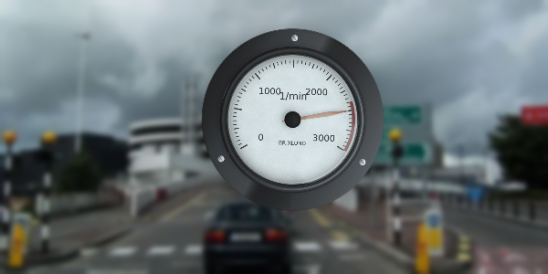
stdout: rpm 2500
